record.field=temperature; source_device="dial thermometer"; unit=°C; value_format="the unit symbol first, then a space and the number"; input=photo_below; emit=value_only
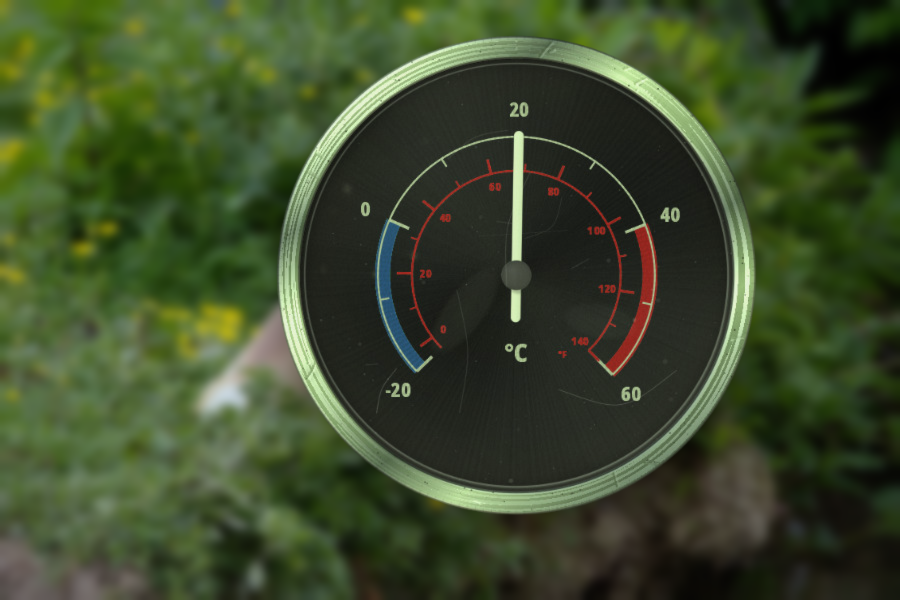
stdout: °C 20
